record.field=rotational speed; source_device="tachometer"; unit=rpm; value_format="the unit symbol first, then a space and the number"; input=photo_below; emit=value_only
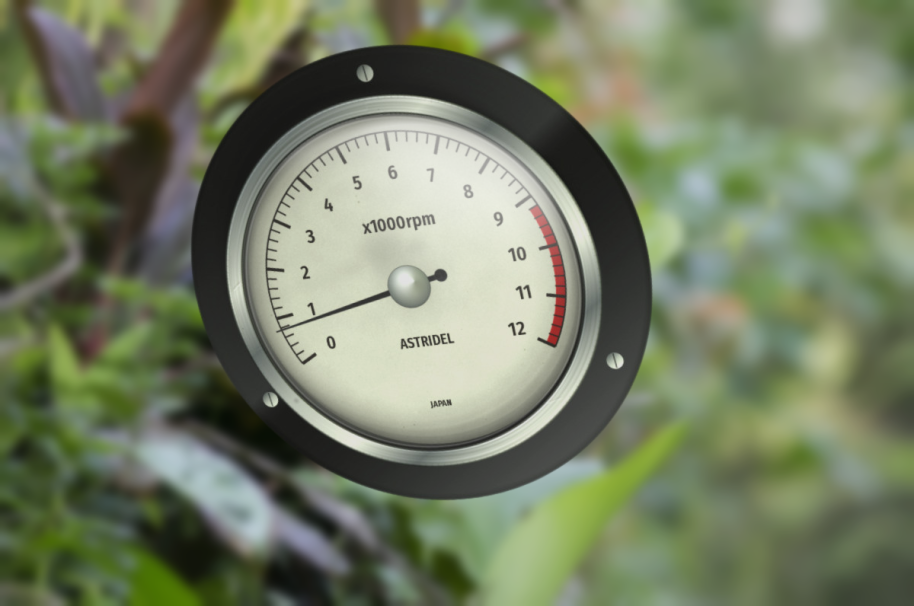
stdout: rpm 800
